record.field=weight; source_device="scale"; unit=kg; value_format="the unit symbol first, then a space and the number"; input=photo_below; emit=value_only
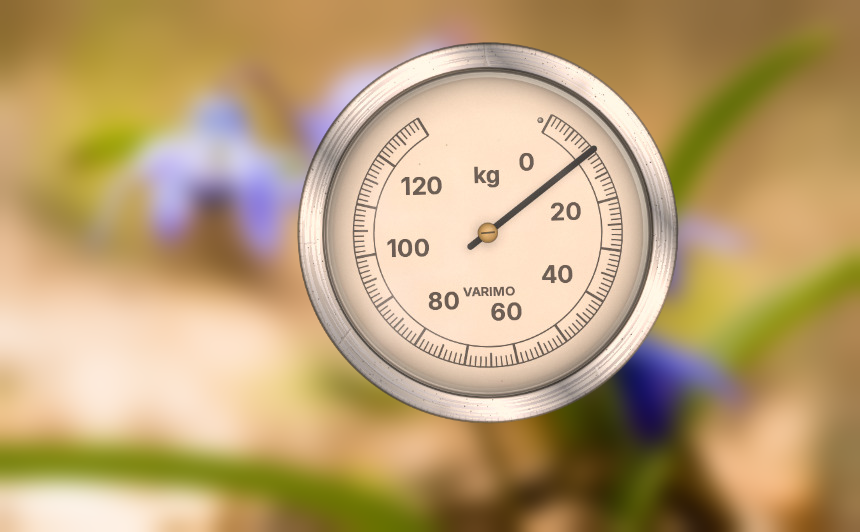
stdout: kg 10
